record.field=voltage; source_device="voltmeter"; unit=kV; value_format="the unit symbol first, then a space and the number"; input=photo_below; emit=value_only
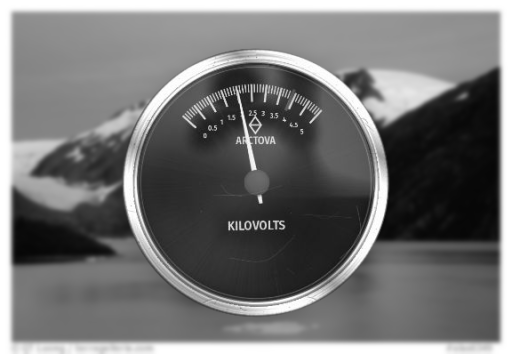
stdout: kV 2
